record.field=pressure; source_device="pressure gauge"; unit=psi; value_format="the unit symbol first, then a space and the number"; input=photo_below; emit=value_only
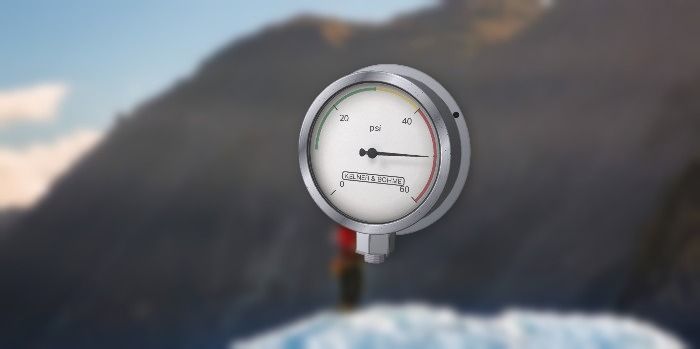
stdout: psi 50
